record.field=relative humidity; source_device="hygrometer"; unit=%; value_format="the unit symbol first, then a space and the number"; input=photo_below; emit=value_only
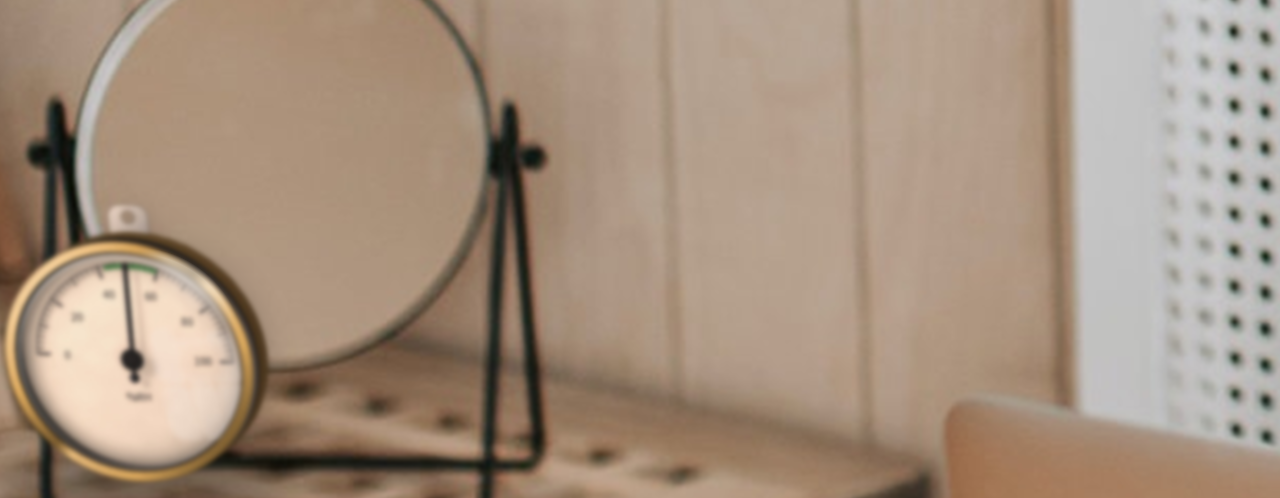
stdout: % 50
